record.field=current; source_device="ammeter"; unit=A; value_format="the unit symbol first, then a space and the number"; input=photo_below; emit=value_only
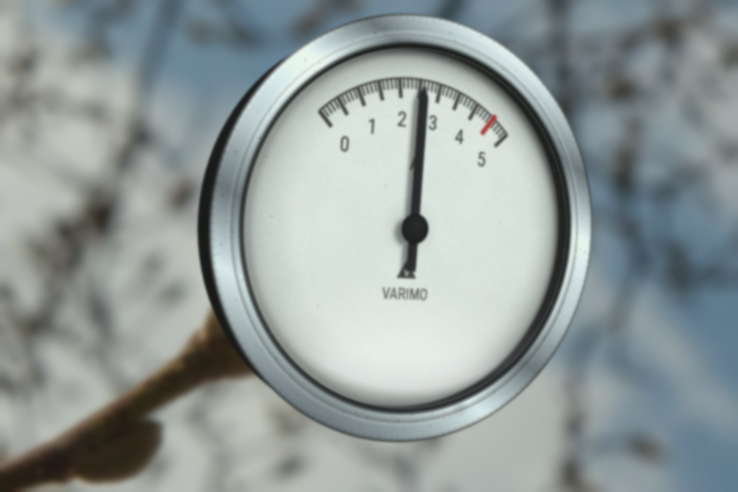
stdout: A 2.5
